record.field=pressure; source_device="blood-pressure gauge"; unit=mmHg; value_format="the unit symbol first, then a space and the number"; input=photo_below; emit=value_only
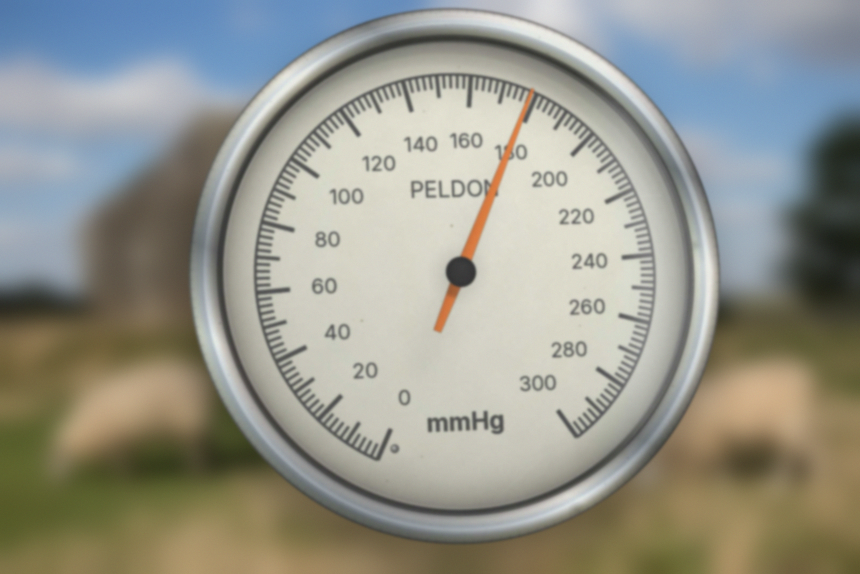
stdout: mmHg 178
